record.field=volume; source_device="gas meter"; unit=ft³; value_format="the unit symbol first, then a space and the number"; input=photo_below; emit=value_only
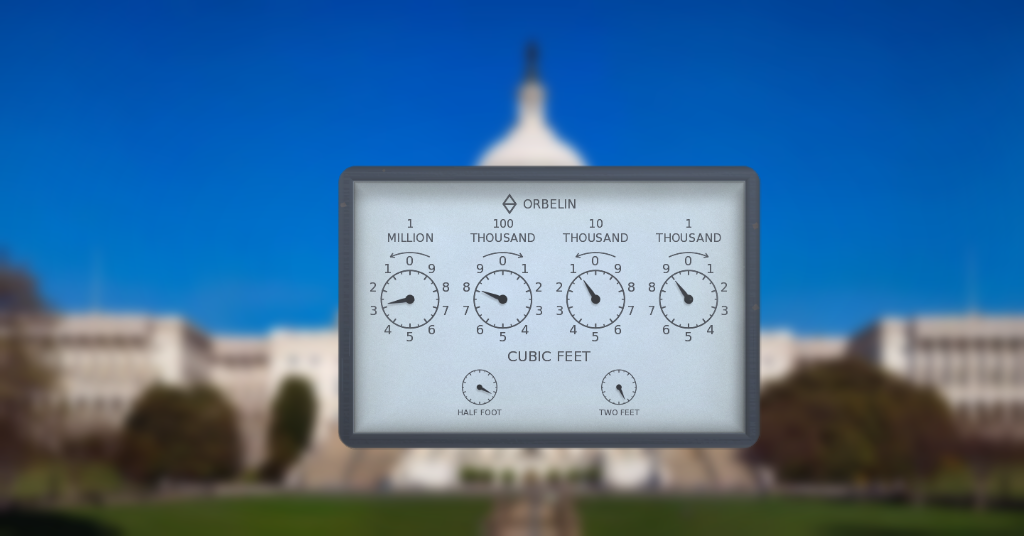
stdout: ft³ 280900
